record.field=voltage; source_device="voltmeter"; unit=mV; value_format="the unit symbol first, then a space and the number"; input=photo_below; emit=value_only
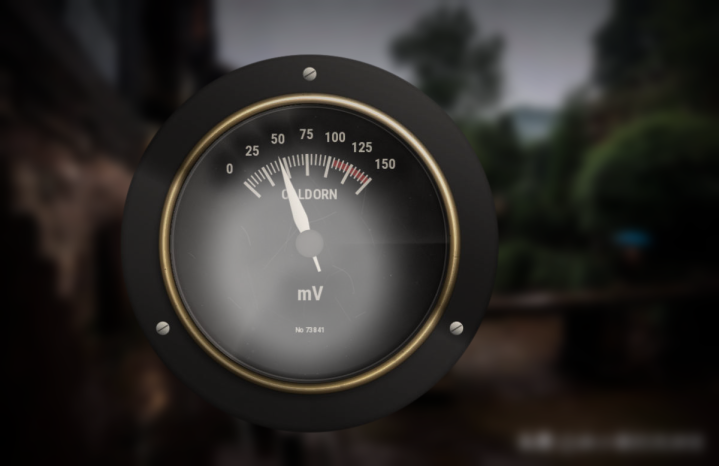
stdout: mV 45
